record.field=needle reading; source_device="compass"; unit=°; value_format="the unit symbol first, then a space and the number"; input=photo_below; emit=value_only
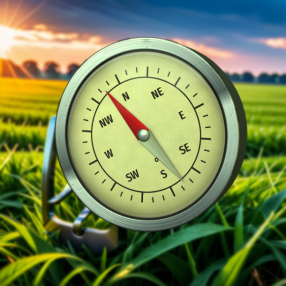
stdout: ° 345
